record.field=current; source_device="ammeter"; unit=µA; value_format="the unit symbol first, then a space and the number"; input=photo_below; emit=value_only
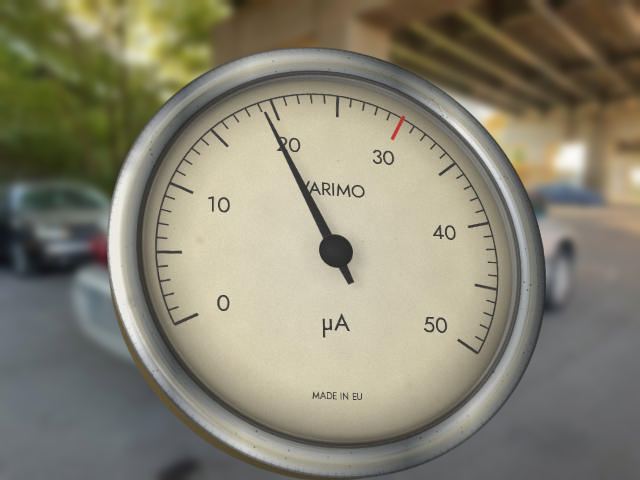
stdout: µA 19
